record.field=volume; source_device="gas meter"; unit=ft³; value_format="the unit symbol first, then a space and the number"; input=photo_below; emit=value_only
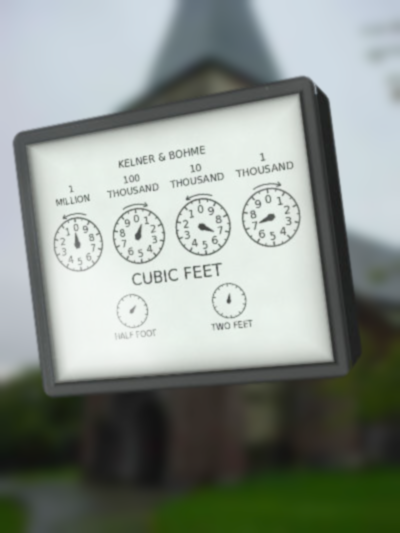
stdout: ft³ 6700
